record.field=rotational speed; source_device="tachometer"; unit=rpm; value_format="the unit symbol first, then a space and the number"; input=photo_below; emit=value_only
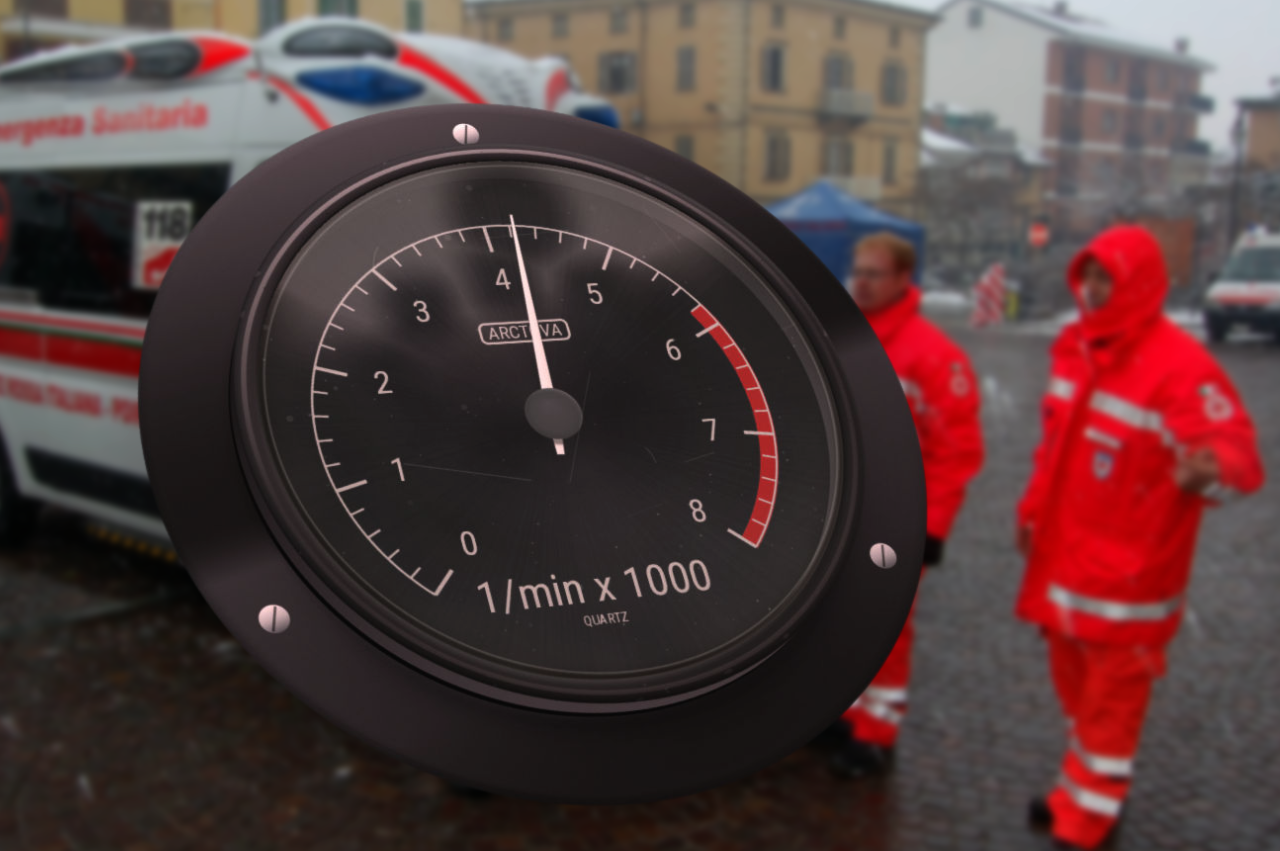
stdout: rpm 4200
